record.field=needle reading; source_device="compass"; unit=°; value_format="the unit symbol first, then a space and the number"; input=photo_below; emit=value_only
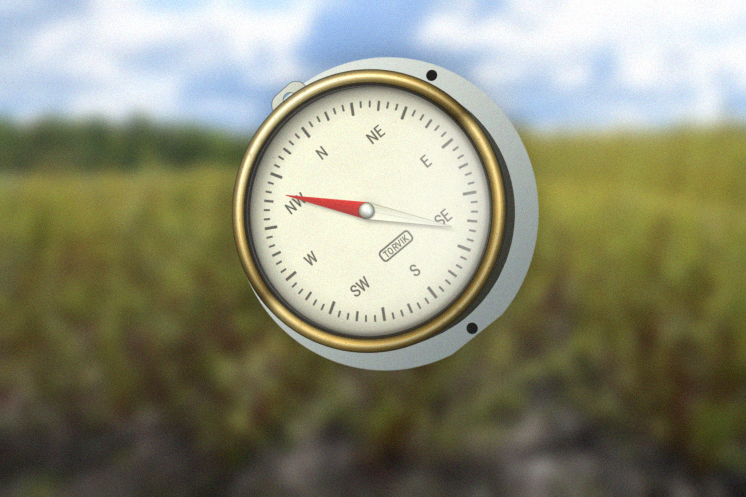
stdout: ° 320
